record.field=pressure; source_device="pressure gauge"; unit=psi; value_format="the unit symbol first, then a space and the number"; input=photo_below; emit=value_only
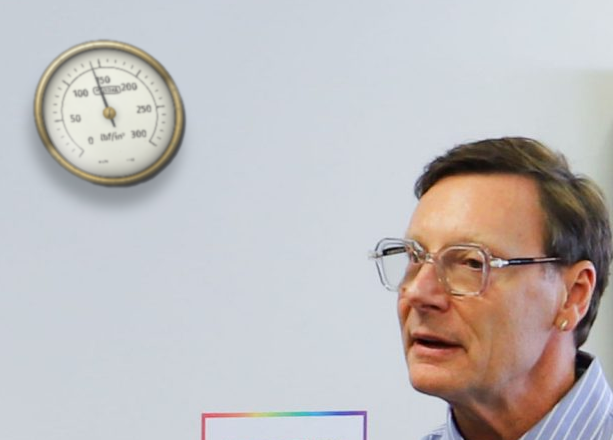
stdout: psi 140
